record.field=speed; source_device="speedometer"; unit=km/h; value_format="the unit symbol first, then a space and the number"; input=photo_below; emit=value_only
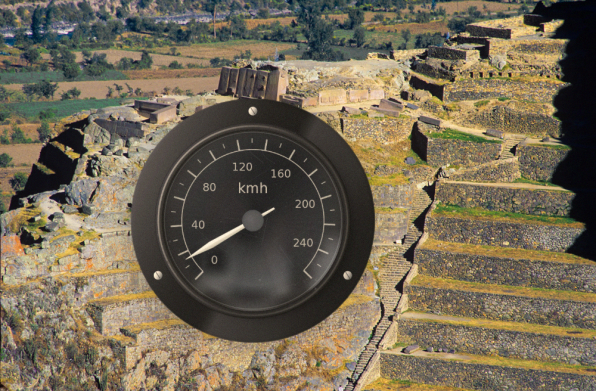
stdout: km/h 15
